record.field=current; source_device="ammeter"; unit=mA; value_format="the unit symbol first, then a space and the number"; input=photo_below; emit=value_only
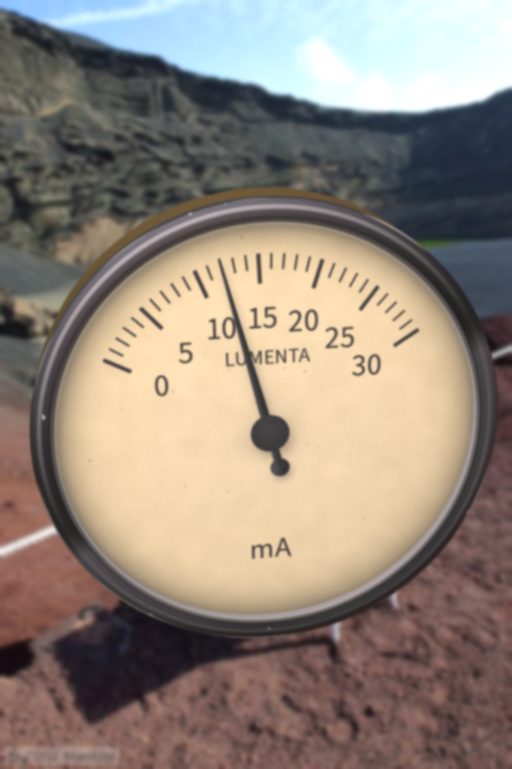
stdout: mA 12
